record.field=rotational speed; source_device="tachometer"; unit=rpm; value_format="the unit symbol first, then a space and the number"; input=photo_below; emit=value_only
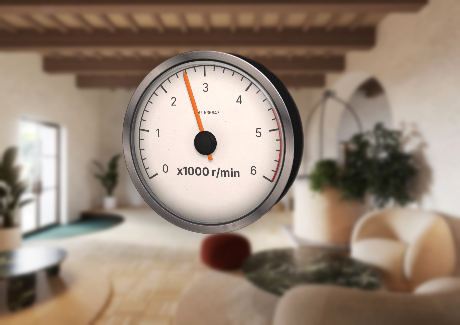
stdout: rpm 2600
